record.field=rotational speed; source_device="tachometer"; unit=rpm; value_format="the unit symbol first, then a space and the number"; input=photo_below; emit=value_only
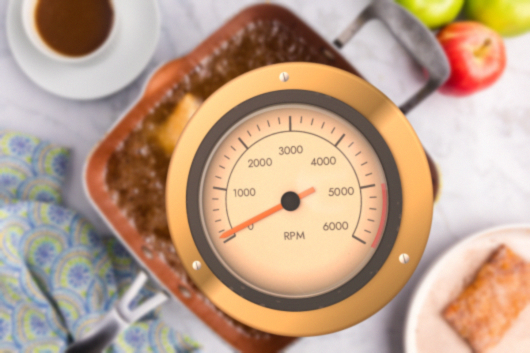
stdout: rpm 100
